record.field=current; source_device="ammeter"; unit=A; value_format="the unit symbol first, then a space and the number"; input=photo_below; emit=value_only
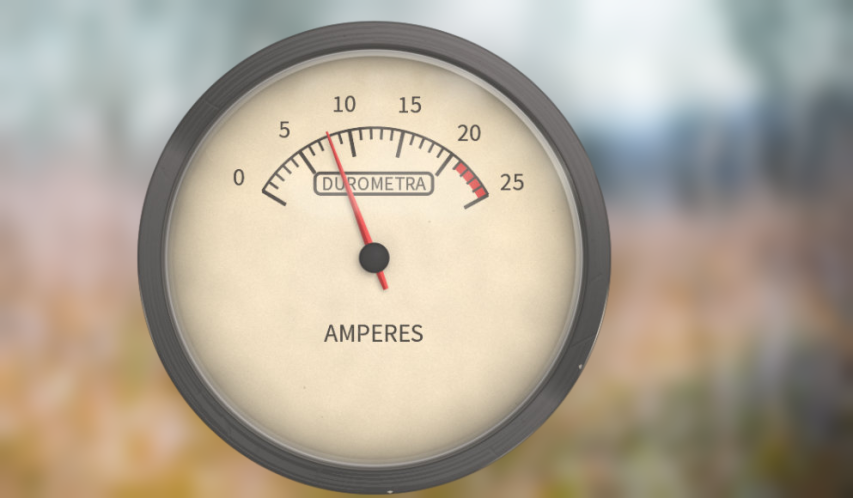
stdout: A 8
